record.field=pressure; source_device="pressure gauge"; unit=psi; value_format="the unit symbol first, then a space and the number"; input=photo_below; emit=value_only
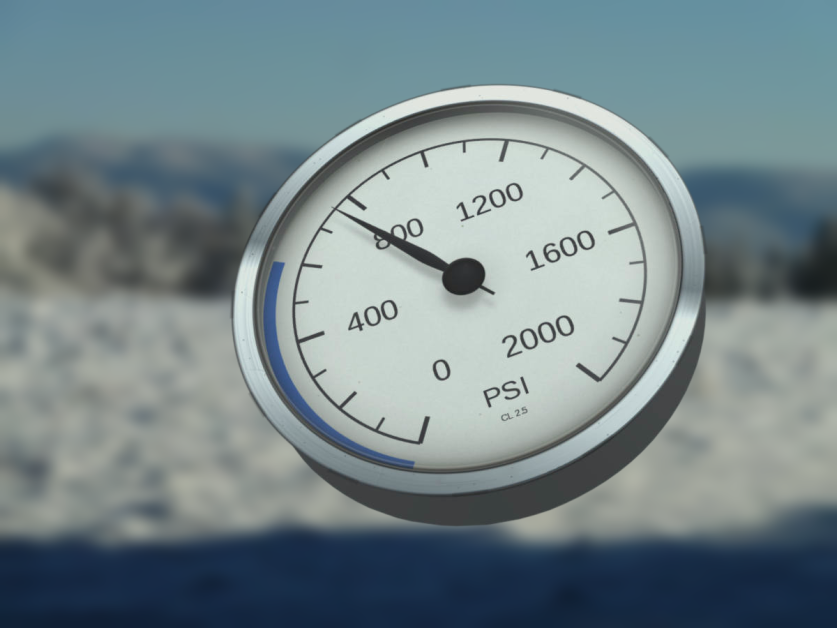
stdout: psi 750
